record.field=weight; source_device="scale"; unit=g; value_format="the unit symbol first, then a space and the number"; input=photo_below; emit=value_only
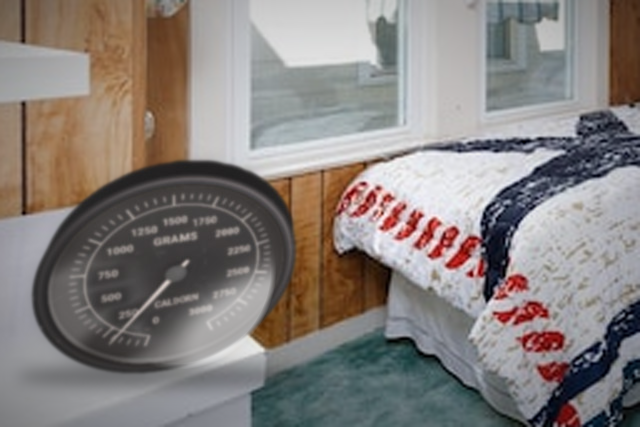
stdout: g 200
